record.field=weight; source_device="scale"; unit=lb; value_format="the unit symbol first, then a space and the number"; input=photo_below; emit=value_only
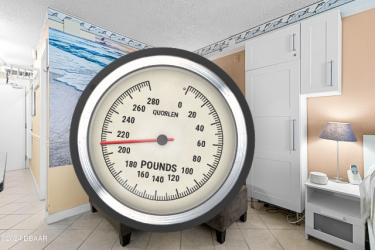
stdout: lb 210
